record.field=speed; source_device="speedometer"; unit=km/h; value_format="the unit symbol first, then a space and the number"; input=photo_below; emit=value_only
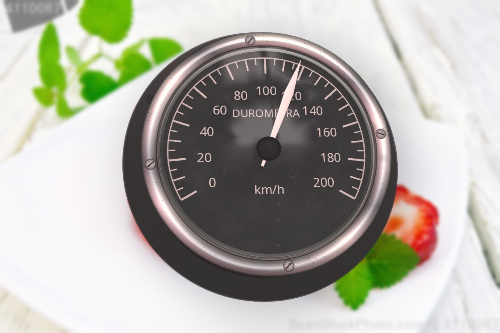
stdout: km/h 117.5
